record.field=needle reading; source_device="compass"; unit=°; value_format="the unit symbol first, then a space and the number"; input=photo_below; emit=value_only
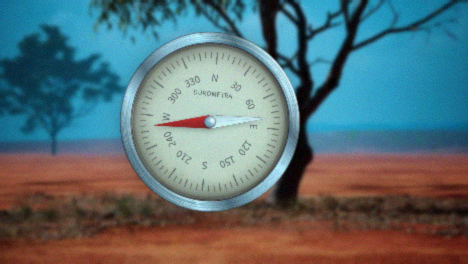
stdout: ° 260
